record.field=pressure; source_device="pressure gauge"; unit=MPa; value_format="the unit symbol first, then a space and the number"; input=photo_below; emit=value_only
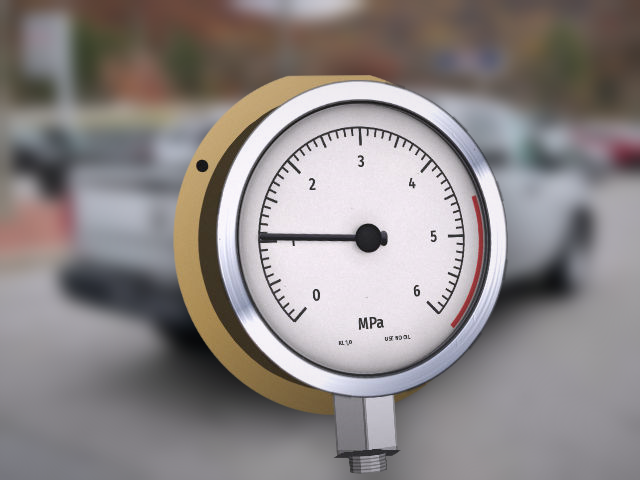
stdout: MPa 1.05
